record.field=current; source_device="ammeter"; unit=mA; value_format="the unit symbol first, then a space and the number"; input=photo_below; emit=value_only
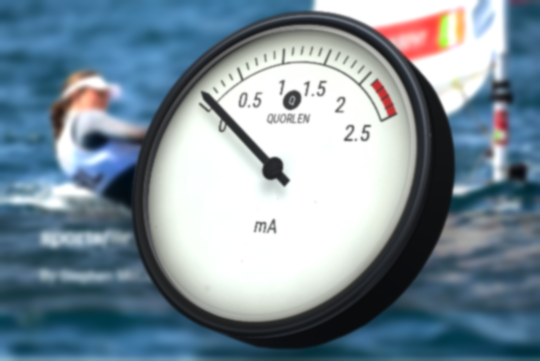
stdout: mA 0.1
